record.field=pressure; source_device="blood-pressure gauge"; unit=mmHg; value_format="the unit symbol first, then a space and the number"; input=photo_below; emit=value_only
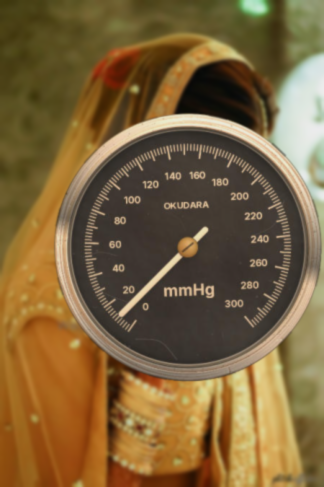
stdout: mmHg 10
